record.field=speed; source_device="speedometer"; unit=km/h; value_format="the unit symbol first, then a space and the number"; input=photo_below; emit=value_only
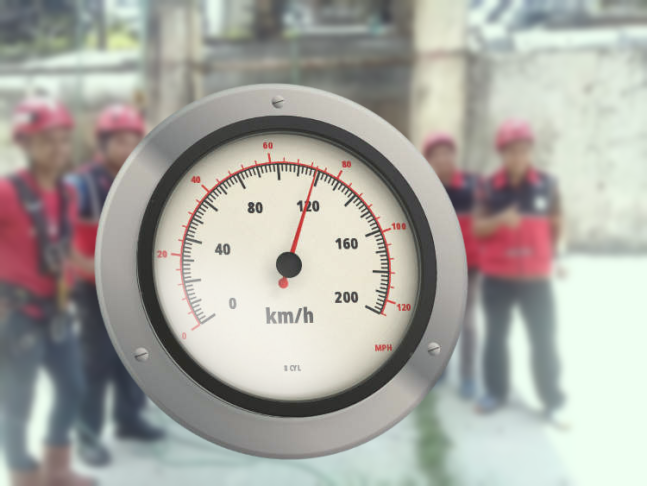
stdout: km/h 118
